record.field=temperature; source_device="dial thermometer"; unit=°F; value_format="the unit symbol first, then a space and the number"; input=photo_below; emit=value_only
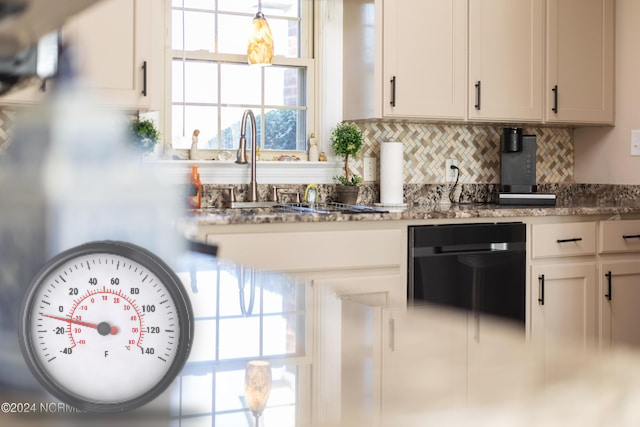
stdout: °F -8
